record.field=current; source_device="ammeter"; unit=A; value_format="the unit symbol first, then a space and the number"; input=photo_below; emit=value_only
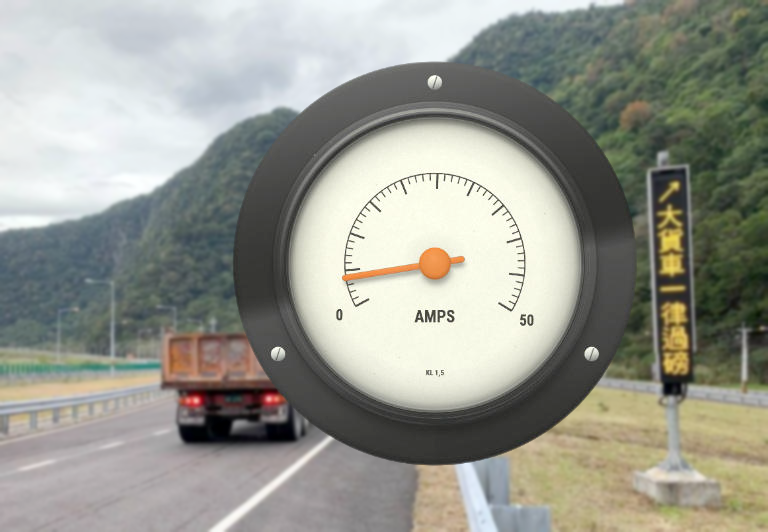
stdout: A 4
